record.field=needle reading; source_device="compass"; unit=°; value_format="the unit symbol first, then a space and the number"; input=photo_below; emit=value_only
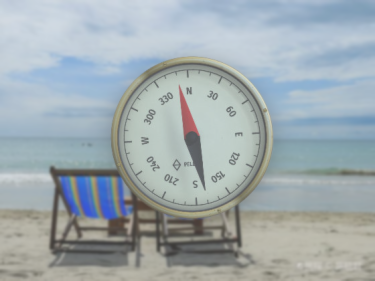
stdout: ° 350
